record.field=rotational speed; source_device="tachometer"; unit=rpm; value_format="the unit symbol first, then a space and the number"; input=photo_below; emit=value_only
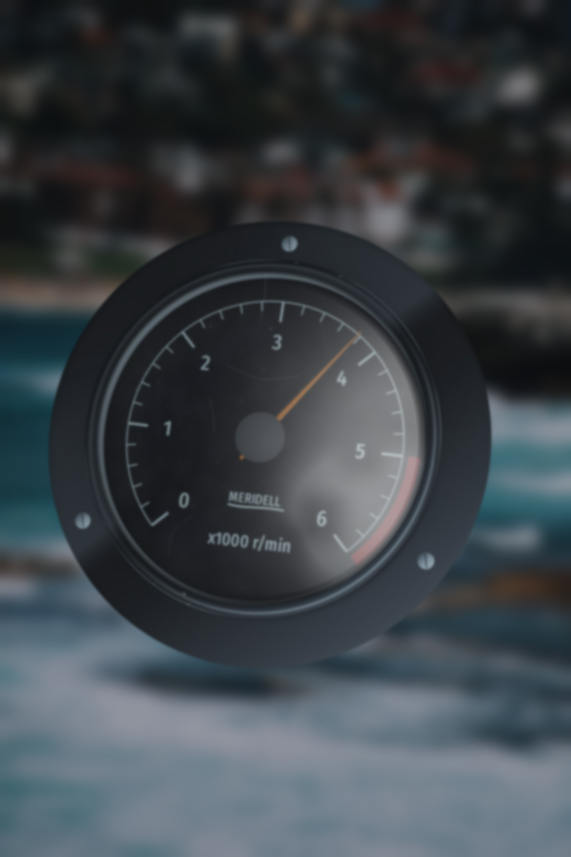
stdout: rpm 3800
